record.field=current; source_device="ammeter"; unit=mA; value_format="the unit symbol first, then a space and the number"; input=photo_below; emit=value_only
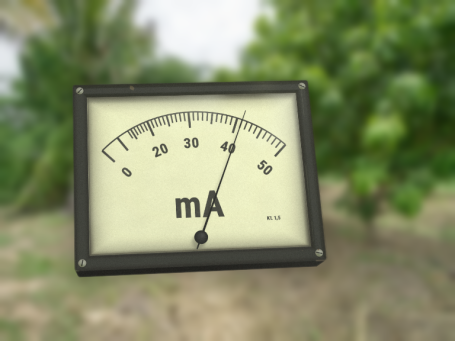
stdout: mA 41
